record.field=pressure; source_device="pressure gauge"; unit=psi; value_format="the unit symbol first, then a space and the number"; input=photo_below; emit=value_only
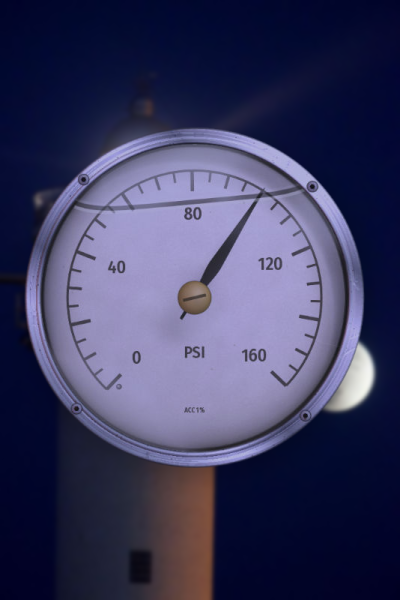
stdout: psi 100
